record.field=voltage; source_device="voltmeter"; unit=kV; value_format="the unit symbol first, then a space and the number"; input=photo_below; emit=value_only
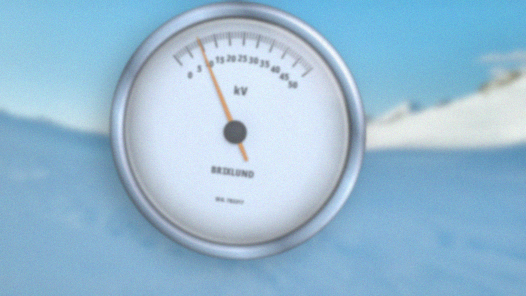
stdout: kV 10
